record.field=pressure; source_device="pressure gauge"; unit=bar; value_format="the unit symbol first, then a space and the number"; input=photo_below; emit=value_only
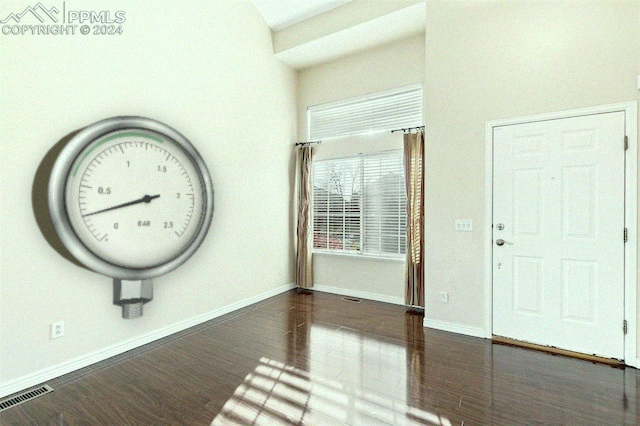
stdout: bar 0.25
